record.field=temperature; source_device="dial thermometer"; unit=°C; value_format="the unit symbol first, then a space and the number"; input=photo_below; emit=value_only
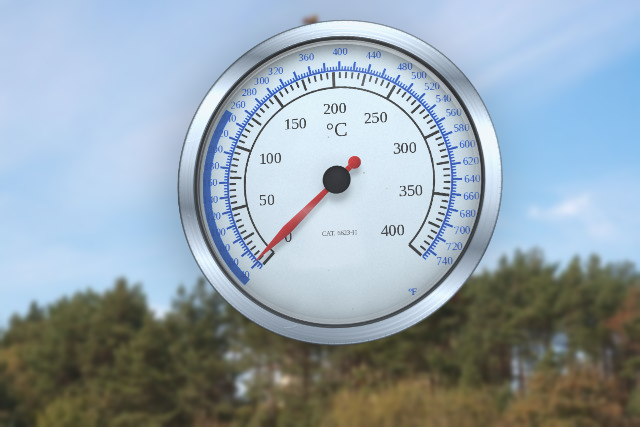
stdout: °C 5
